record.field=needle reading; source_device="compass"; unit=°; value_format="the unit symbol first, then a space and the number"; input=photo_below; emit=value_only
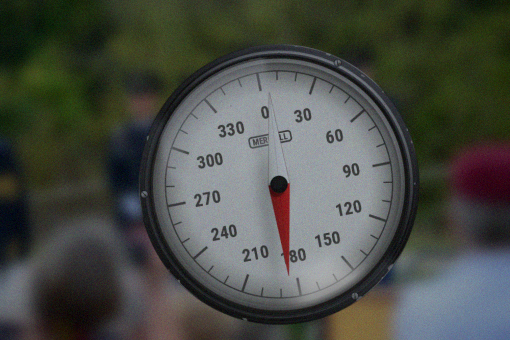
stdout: ° 185
